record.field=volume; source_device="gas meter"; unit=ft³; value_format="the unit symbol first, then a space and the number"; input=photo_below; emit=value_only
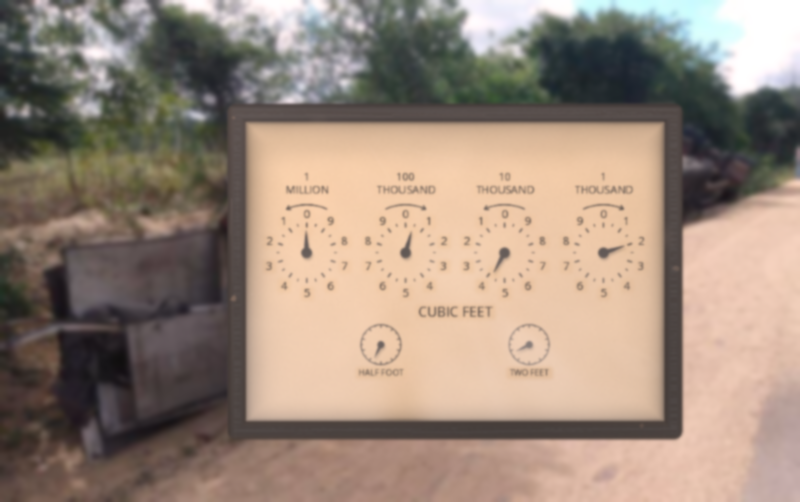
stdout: ft³ 4200
